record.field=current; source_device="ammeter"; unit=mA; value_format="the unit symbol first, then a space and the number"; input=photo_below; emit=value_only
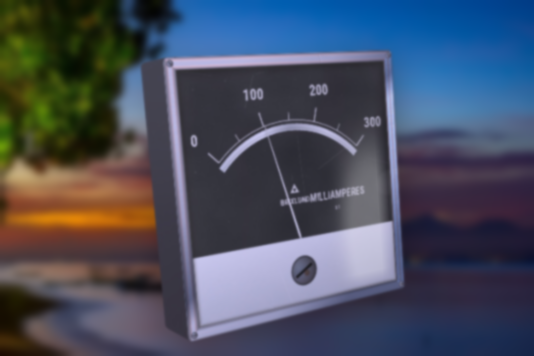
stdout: mA 100
